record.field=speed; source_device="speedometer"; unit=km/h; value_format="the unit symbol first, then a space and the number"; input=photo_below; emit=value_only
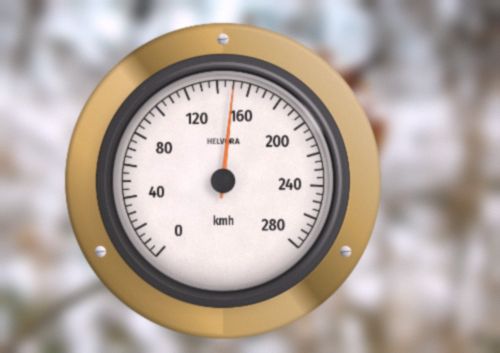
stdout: km/h 150
